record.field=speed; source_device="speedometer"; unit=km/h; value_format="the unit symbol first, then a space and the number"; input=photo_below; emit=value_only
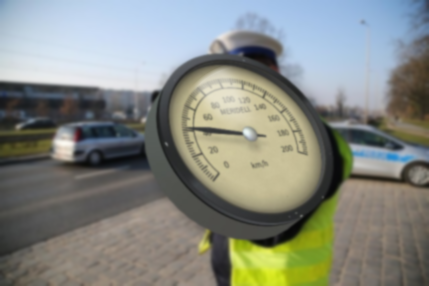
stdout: km/h 40
